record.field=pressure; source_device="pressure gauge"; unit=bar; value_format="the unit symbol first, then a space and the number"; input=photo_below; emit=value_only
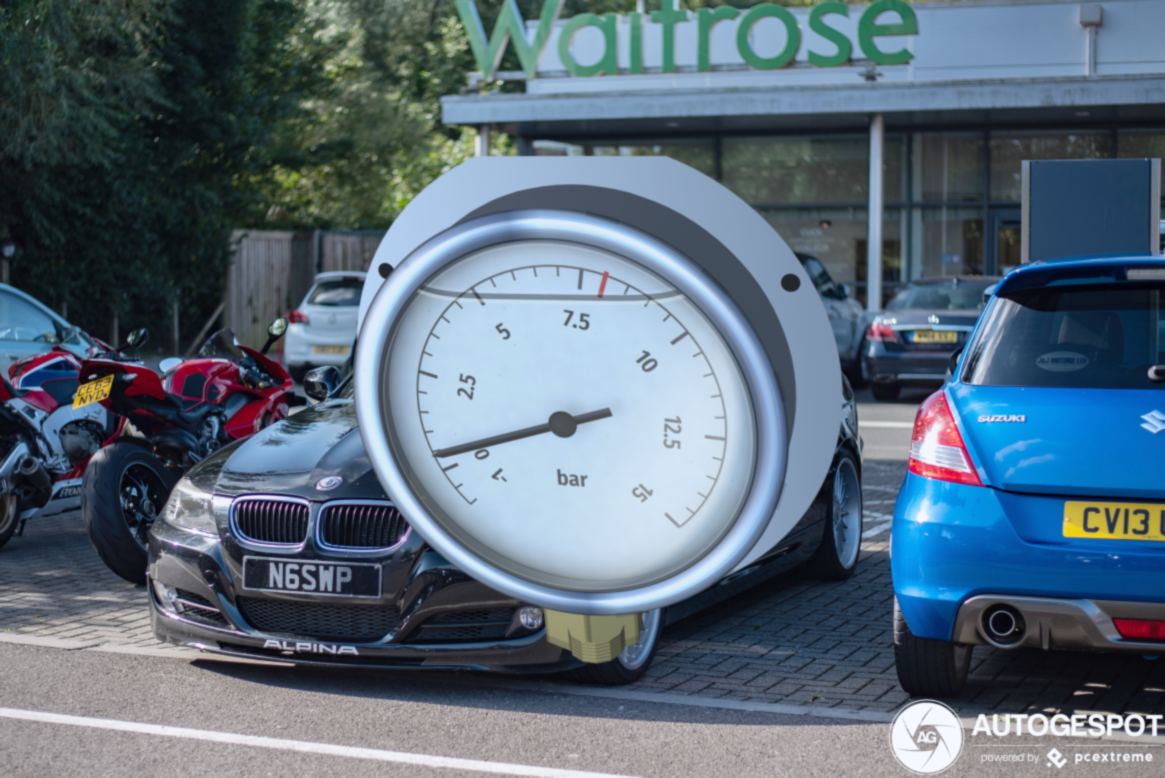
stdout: bar 0.5
